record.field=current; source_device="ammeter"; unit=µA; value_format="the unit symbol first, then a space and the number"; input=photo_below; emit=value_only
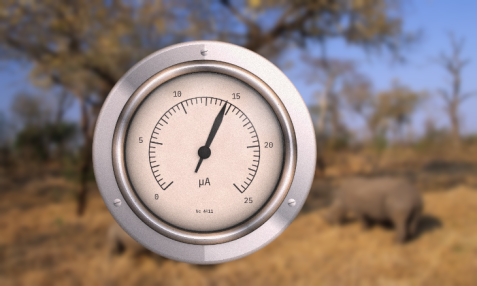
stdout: µA 14.5
